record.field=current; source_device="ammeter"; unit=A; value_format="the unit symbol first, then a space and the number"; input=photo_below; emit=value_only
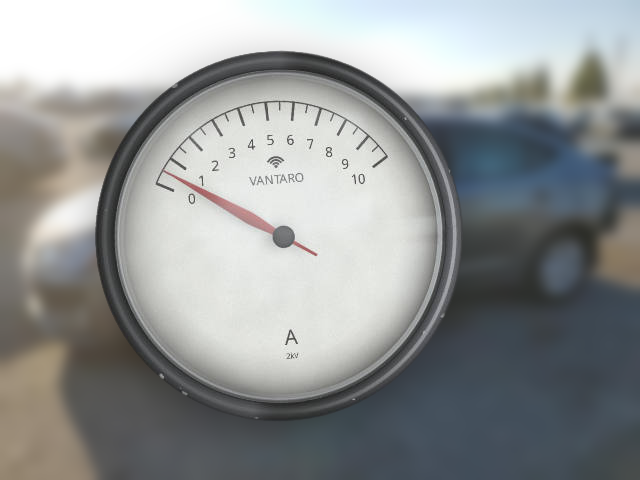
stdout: A 0.5
